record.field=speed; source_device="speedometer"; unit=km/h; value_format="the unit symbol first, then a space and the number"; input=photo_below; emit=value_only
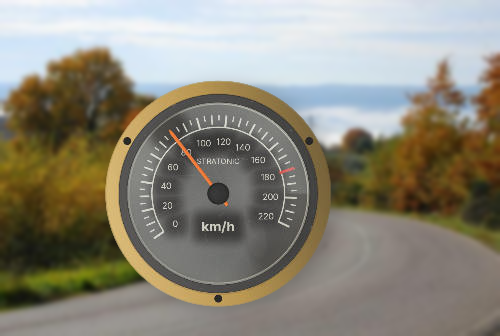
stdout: km/h 80
